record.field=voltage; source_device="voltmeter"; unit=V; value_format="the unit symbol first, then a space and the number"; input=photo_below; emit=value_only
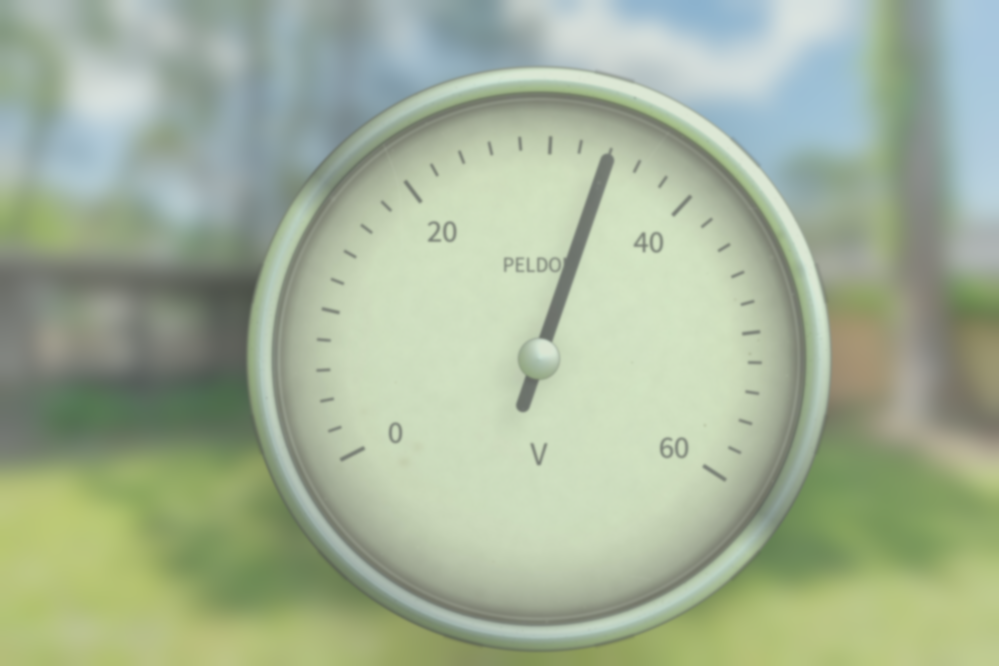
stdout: V 34
